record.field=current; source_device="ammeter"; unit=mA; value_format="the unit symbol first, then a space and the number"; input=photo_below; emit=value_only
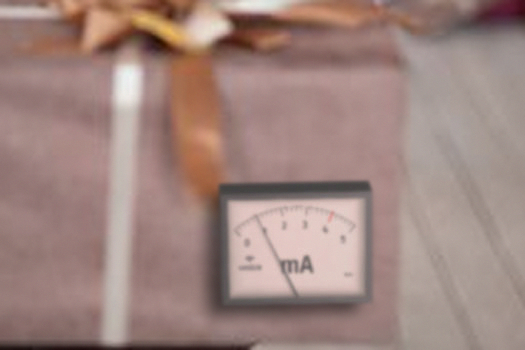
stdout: mA 1
